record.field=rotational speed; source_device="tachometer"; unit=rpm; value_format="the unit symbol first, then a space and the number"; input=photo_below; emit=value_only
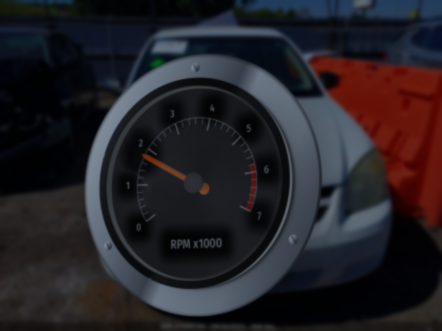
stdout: rpm 1800
